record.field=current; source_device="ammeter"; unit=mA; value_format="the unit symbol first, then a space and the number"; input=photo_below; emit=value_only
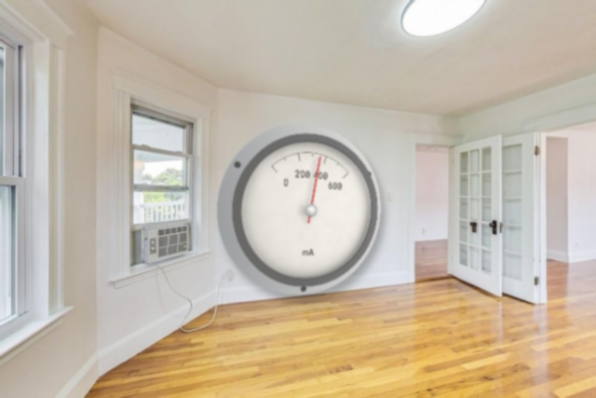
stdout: mA 350
